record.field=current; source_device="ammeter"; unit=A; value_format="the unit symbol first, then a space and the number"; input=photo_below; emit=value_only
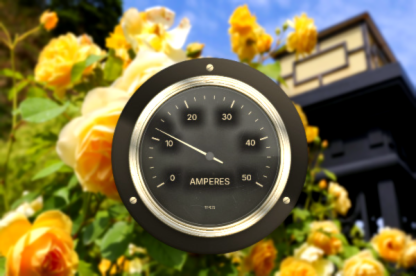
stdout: A 12
